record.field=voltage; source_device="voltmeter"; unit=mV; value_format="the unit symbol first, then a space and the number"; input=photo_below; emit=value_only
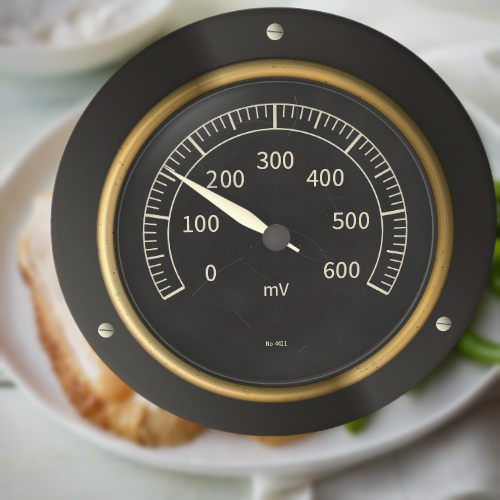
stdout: mV 160
